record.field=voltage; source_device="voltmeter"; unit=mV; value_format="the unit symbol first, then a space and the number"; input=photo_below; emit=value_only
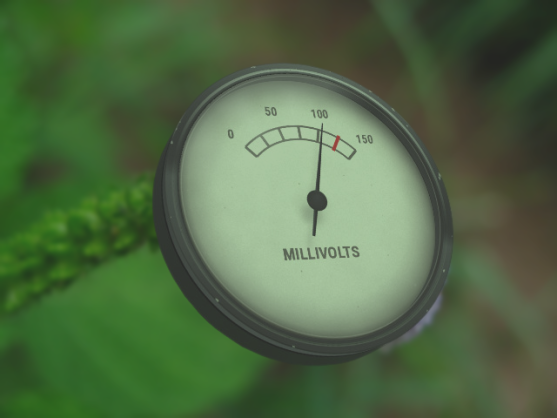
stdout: mV 100
